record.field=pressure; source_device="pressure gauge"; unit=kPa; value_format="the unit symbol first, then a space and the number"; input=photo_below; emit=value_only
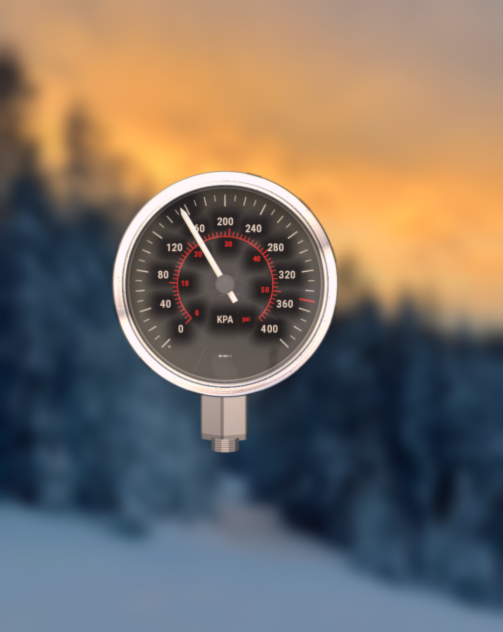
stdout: kPa 155
